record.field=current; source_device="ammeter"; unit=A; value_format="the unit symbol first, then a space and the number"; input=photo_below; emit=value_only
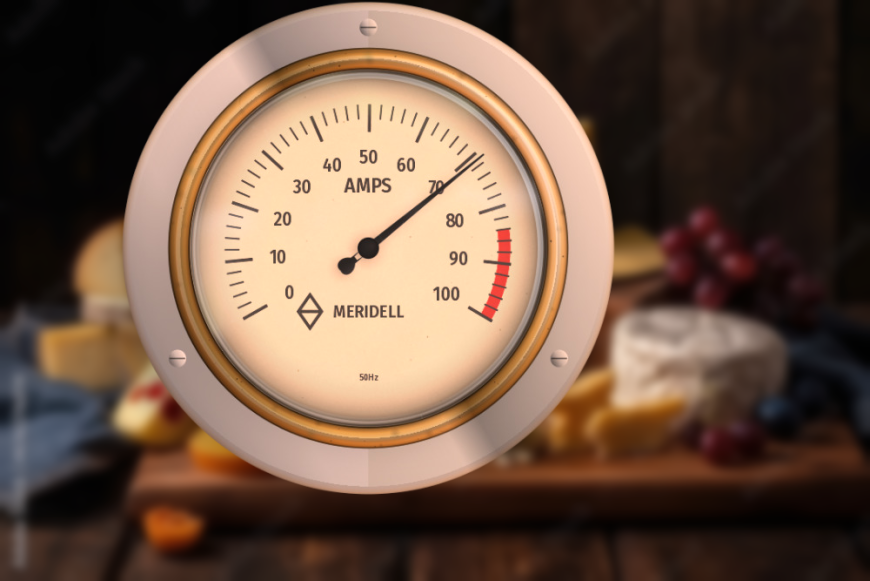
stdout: A 71
